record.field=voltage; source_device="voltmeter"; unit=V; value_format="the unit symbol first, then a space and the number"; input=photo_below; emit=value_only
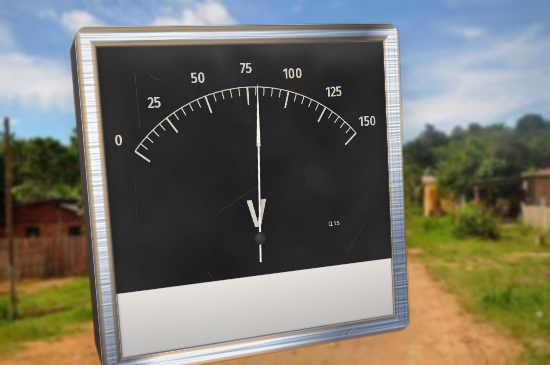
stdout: V 80
